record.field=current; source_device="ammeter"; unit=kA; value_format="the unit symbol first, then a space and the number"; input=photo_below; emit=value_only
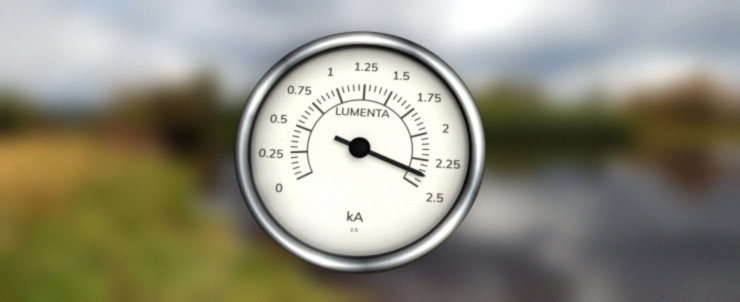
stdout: kA 2.4
